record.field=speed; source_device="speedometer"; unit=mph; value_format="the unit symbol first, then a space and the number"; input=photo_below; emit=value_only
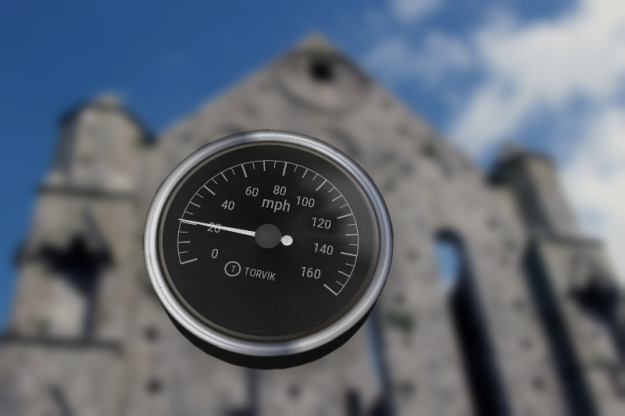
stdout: mph 20
